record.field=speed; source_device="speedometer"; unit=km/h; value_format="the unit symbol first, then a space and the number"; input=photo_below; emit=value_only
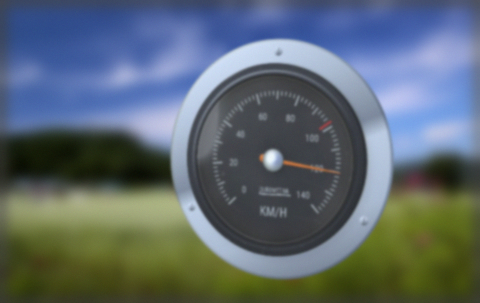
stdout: km/h 120
